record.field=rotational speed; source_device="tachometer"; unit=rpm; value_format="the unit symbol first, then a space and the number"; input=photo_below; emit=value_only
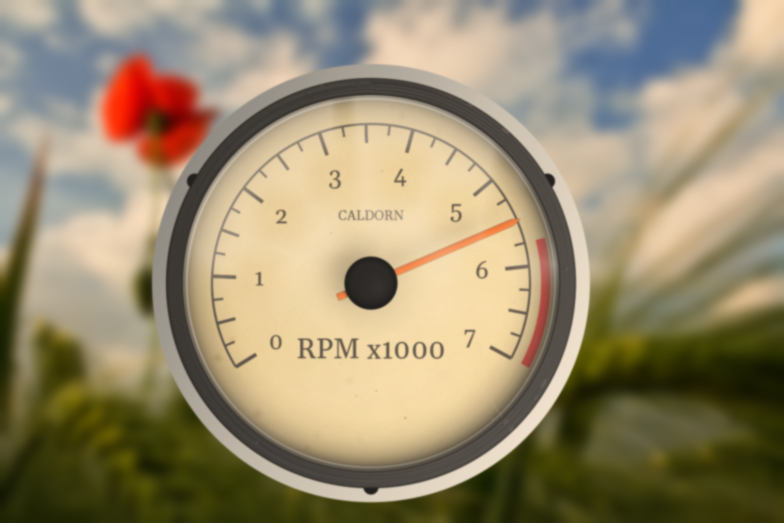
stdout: rpm 5500
